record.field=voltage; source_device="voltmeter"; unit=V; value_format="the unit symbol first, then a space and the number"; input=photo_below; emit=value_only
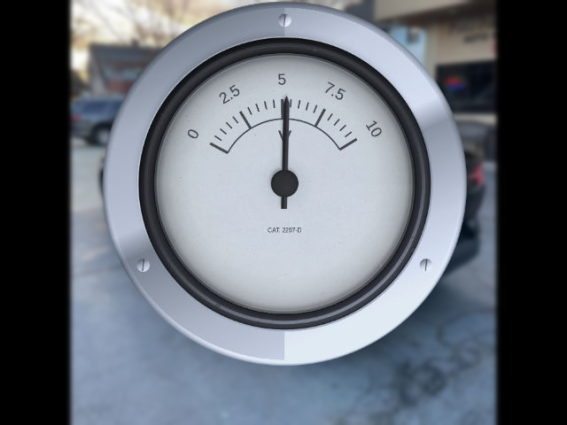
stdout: V 5.25
